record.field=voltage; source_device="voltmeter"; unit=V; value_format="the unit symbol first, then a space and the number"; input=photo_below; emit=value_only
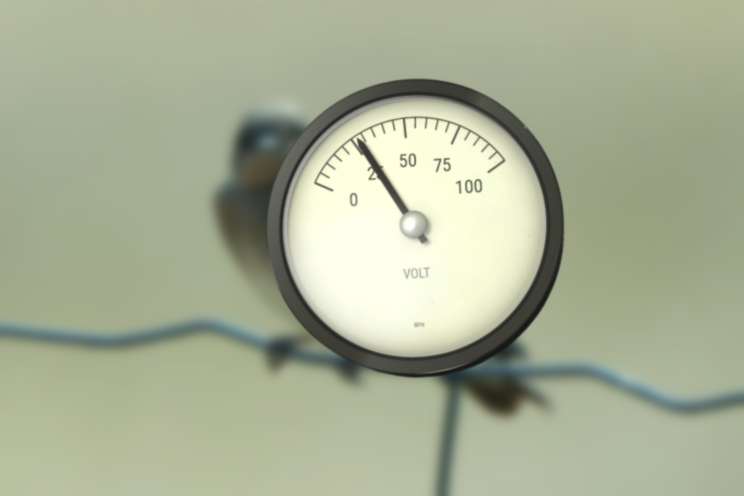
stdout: V 27.5
